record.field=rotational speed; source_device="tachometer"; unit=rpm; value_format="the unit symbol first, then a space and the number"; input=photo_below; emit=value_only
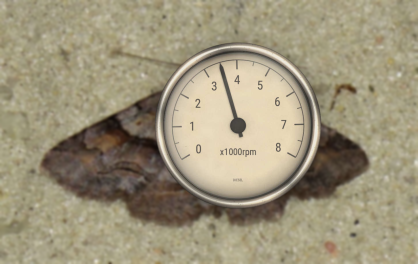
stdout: rpm 3500
